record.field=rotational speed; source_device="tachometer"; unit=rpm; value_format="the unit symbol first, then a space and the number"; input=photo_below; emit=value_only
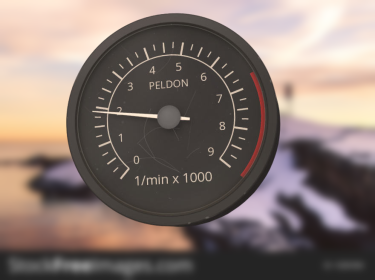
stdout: rpm 1875
